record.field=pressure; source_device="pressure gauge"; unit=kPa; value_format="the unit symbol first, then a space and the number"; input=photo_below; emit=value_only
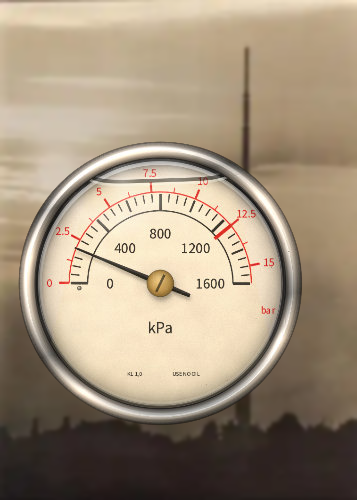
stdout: kPa 200
